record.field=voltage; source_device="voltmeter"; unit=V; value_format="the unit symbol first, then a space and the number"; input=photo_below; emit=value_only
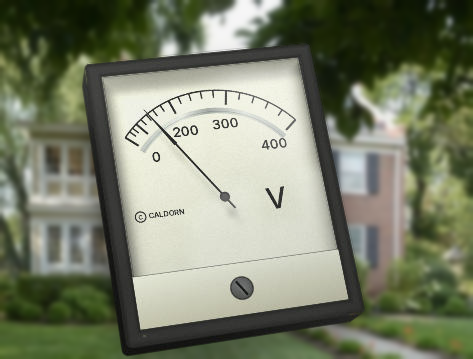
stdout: V 140
